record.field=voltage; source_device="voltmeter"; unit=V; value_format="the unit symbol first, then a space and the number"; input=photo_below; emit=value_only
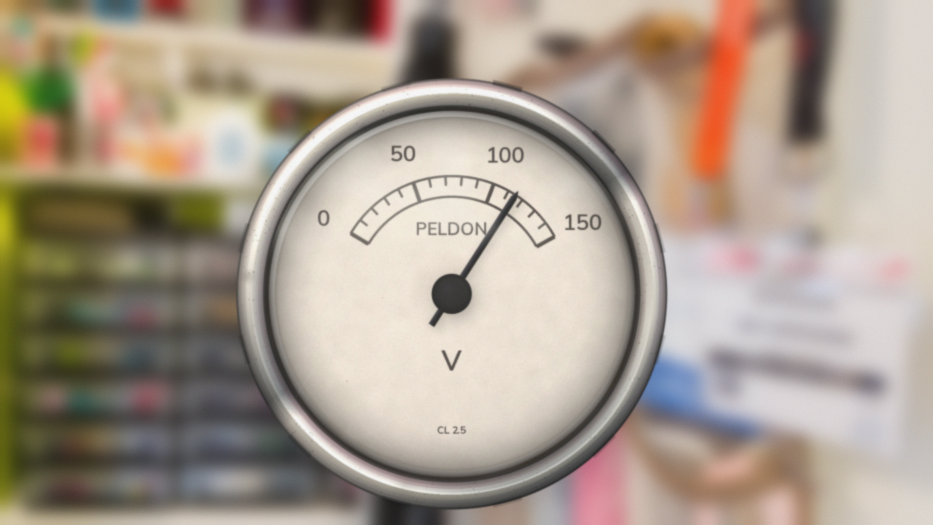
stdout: V 115
